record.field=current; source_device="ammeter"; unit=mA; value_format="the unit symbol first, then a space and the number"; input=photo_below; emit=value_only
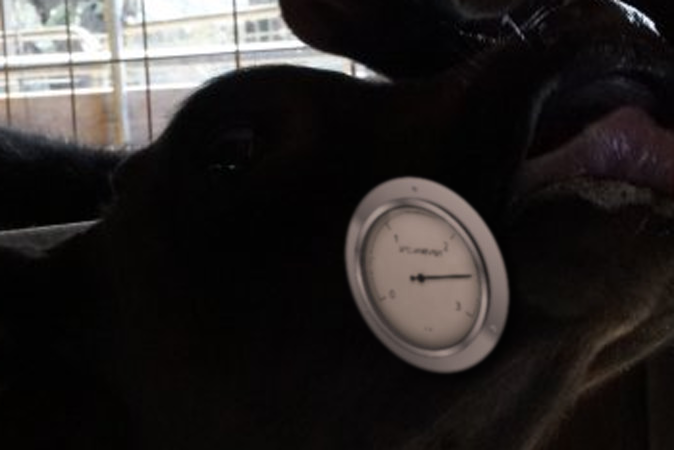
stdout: mA 2.5
